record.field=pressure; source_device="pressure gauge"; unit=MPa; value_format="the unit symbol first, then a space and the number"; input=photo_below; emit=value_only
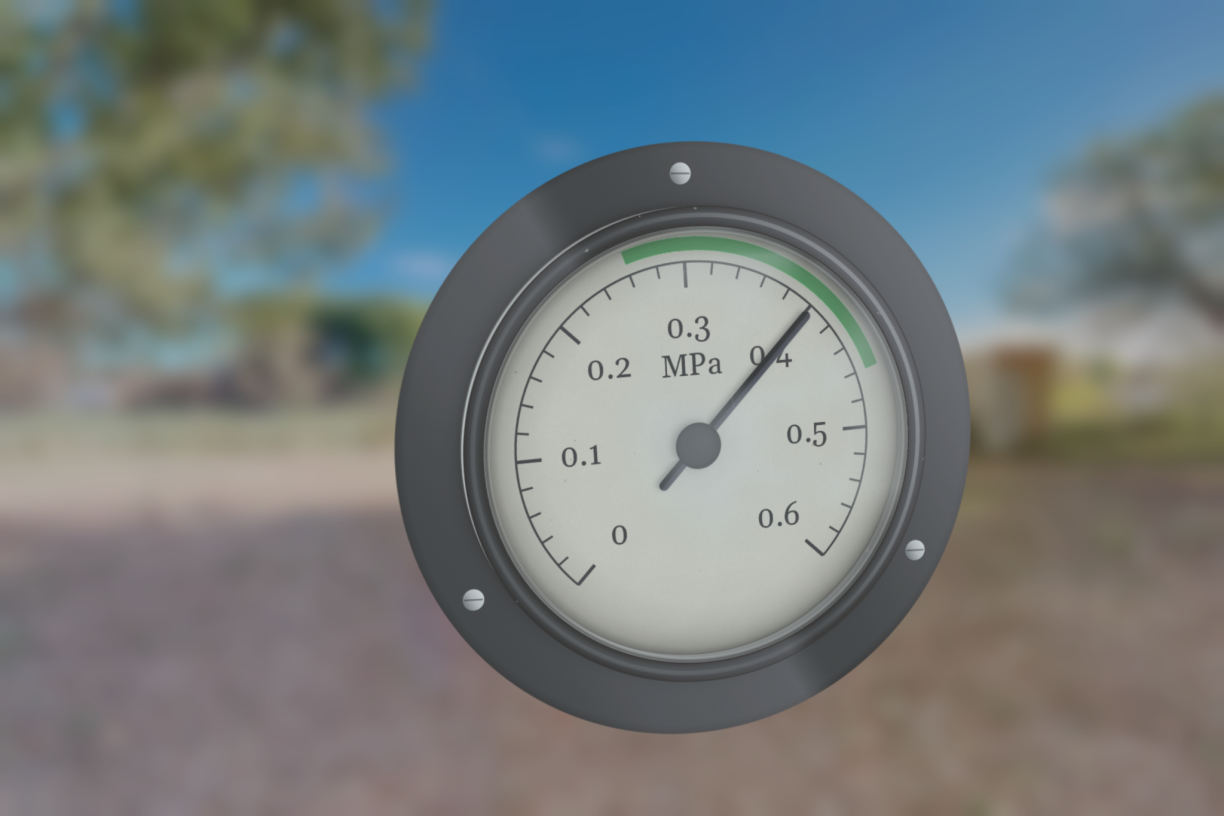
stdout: MPa 0.4
